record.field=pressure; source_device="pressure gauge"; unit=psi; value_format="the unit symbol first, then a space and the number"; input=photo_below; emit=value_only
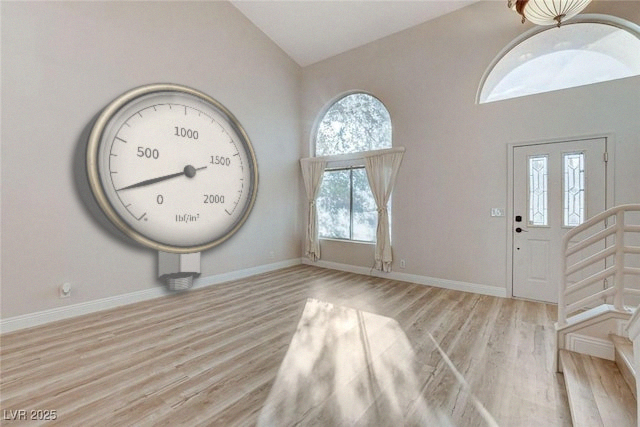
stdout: psi 200
